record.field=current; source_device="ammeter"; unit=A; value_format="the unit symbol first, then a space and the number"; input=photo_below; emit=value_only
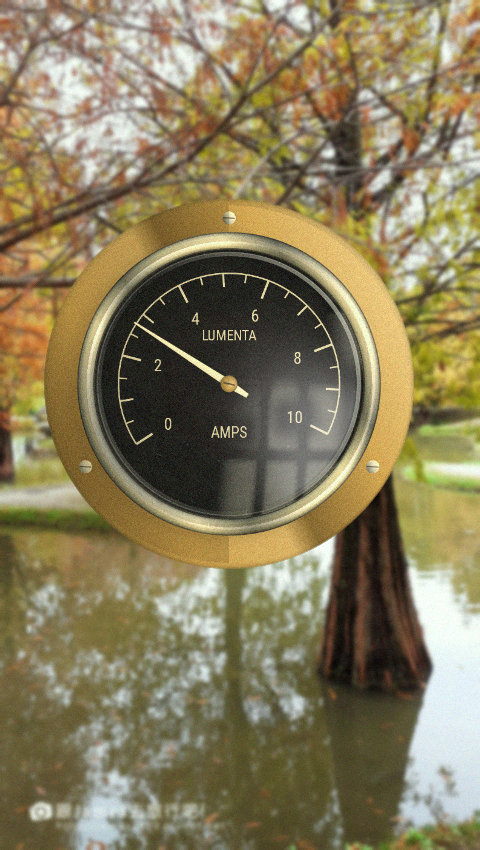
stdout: A 2.75
